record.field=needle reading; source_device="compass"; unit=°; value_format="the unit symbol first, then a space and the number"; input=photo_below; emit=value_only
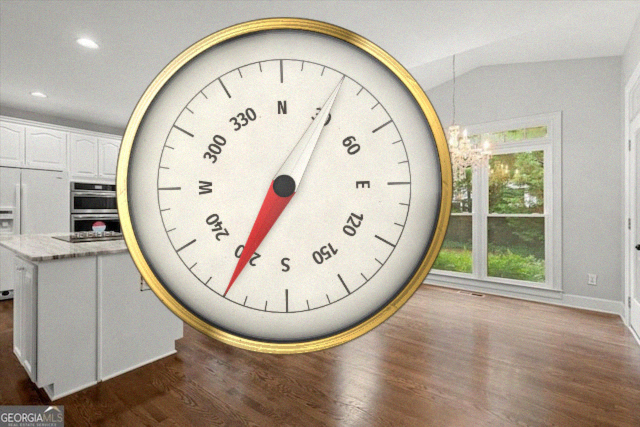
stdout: ° 210
